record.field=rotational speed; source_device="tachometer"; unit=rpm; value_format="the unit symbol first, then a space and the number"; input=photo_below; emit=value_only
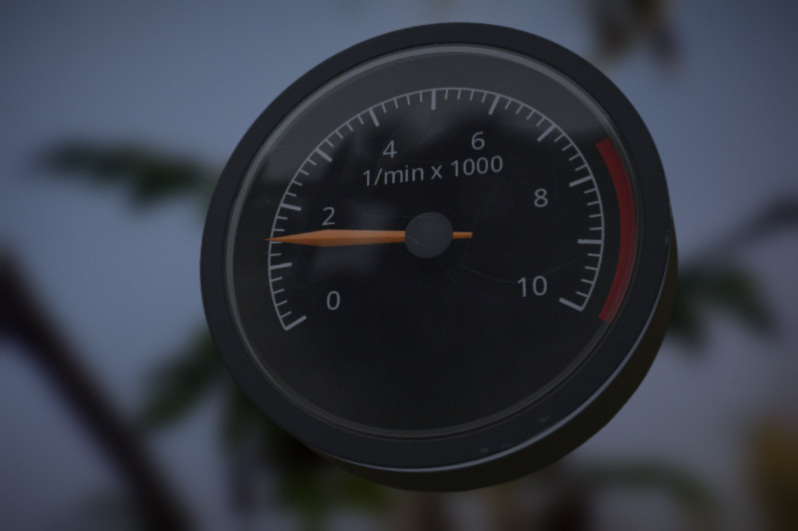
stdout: rpm 1400
